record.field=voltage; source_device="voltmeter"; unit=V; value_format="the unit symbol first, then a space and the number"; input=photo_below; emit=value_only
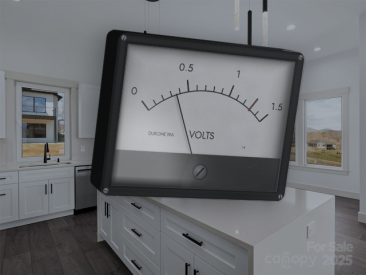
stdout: V 0.35
